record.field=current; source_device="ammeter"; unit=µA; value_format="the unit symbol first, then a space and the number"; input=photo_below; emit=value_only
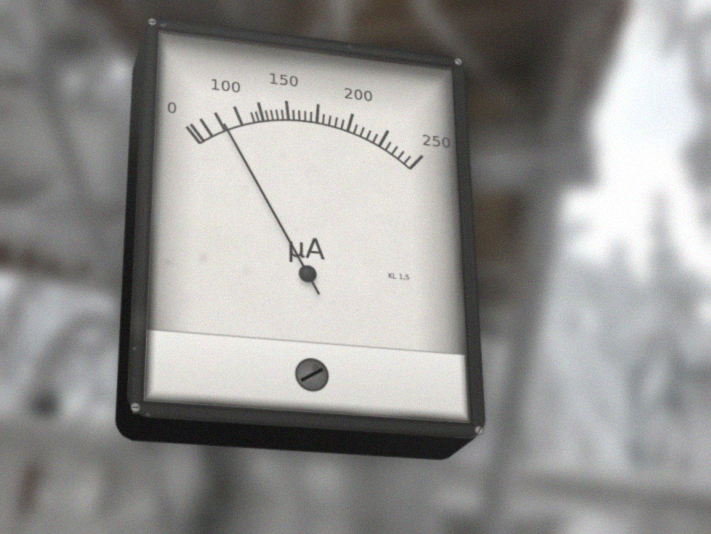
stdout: µA 75
